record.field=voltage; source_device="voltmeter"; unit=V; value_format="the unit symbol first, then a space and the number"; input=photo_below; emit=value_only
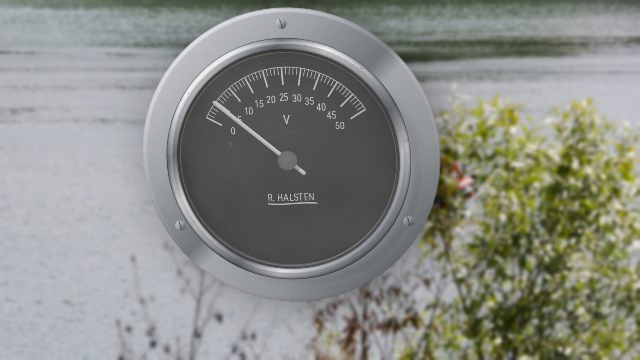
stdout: V 5
